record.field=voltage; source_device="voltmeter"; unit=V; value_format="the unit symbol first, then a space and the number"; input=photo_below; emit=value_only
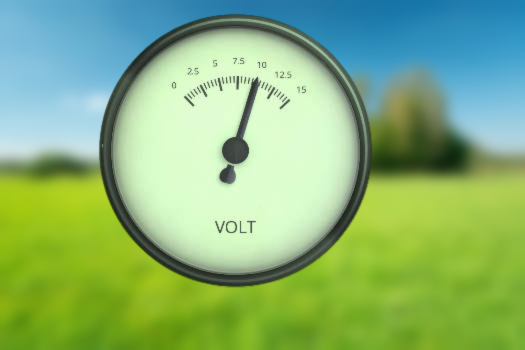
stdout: V 10
